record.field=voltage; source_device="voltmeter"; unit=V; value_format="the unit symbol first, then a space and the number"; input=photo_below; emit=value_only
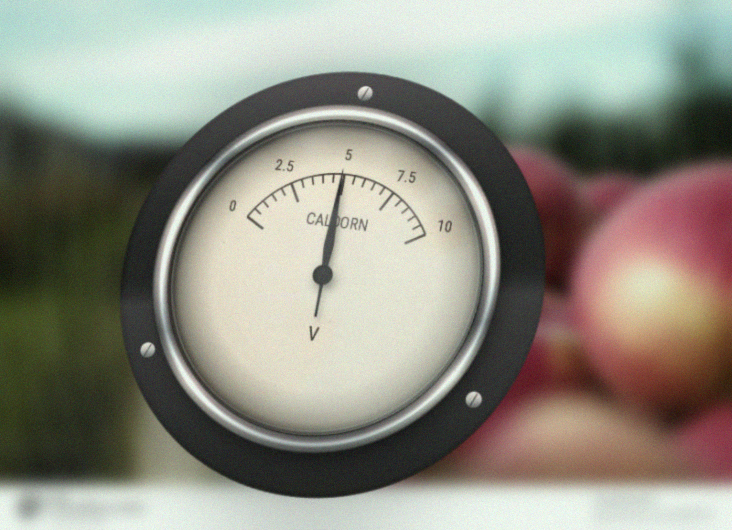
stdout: V 5
